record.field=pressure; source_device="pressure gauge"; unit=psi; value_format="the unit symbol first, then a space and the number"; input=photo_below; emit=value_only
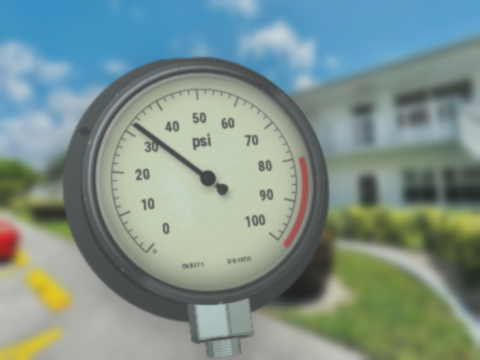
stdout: psi 32
